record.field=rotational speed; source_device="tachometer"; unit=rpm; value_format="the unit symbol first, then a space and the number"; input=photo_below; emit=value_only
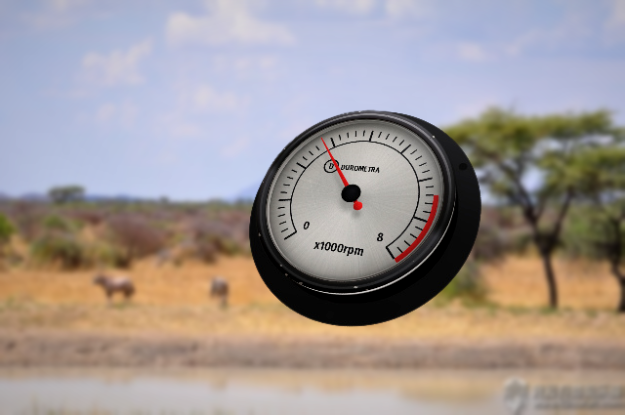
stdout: rpm 2800
